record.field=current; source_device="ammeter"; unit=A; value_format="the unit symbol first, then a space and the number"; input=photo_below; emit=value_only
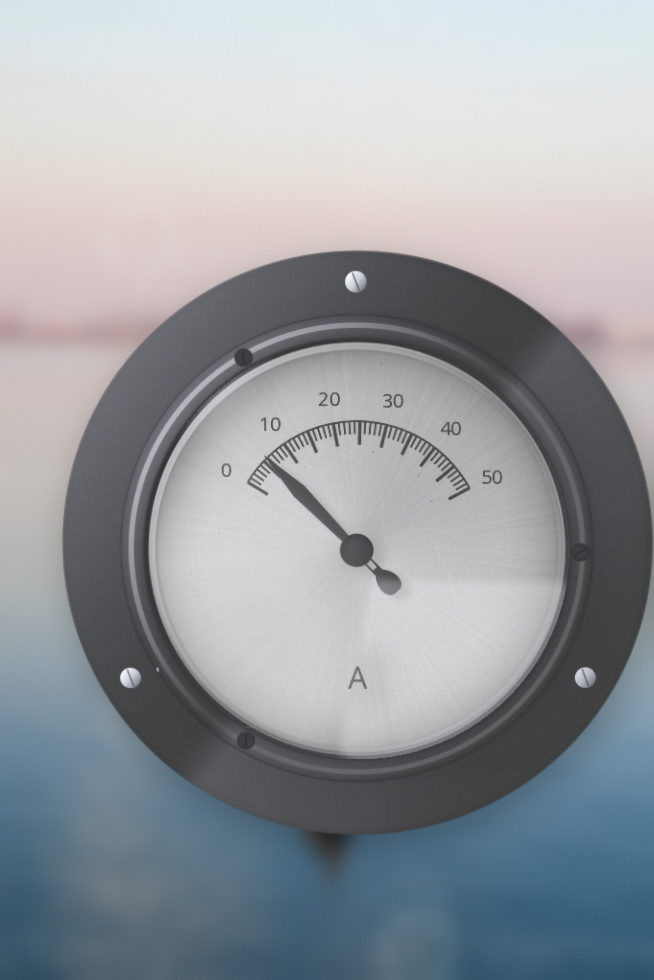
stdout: A 6
